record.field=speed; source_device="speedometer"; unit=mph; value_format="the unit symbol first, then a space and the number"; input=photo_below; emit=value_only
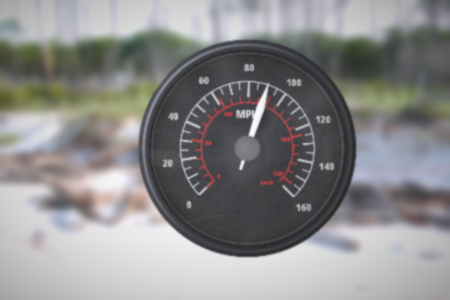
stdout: mph 90
